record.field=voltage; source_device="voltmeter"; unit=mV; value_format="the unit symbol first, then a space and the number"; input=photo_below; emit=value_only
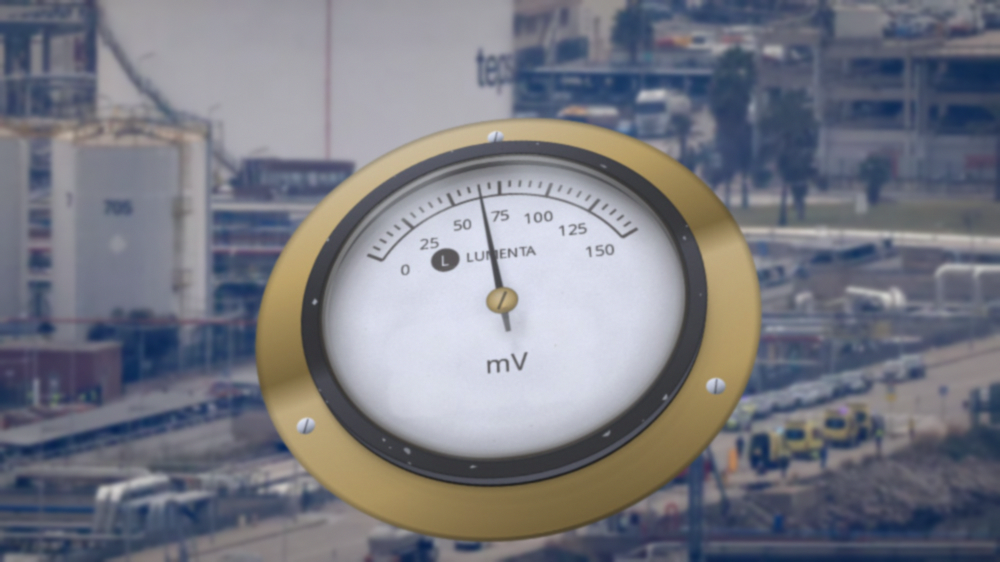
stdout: mV 65
